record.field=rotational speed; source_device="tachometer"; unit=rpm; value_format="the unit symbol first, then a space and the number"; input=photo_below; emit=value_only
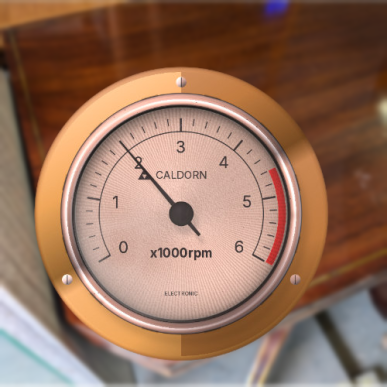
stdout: rpm 2000
